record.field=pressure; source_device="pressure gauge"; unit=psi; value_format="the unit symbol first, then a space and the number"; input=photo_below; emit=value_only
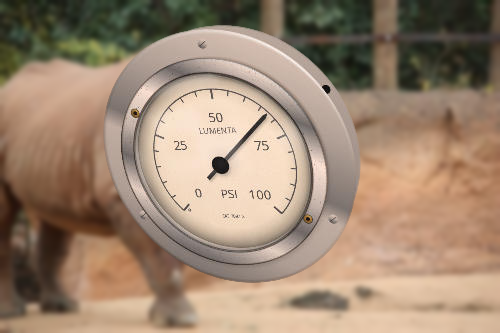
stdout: psi 67.5
